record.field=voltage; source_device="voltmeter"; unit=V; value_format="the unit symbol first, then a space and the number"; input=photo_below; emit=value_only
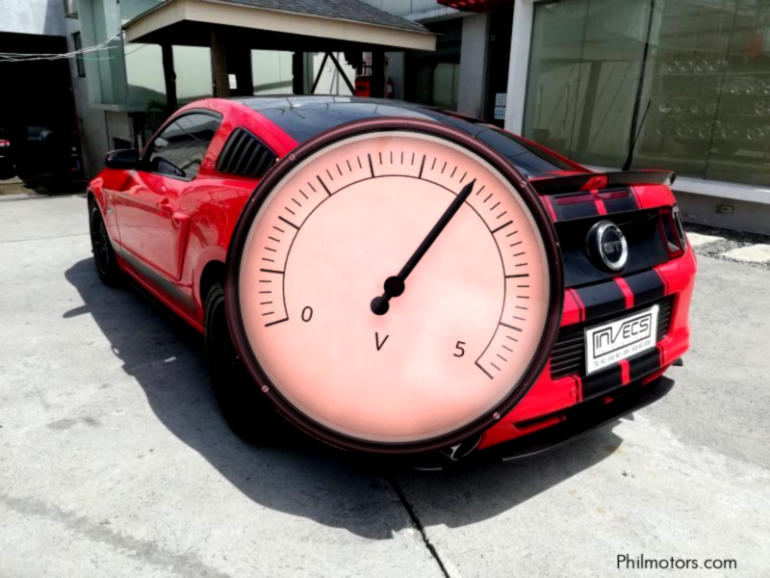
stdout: V 3
